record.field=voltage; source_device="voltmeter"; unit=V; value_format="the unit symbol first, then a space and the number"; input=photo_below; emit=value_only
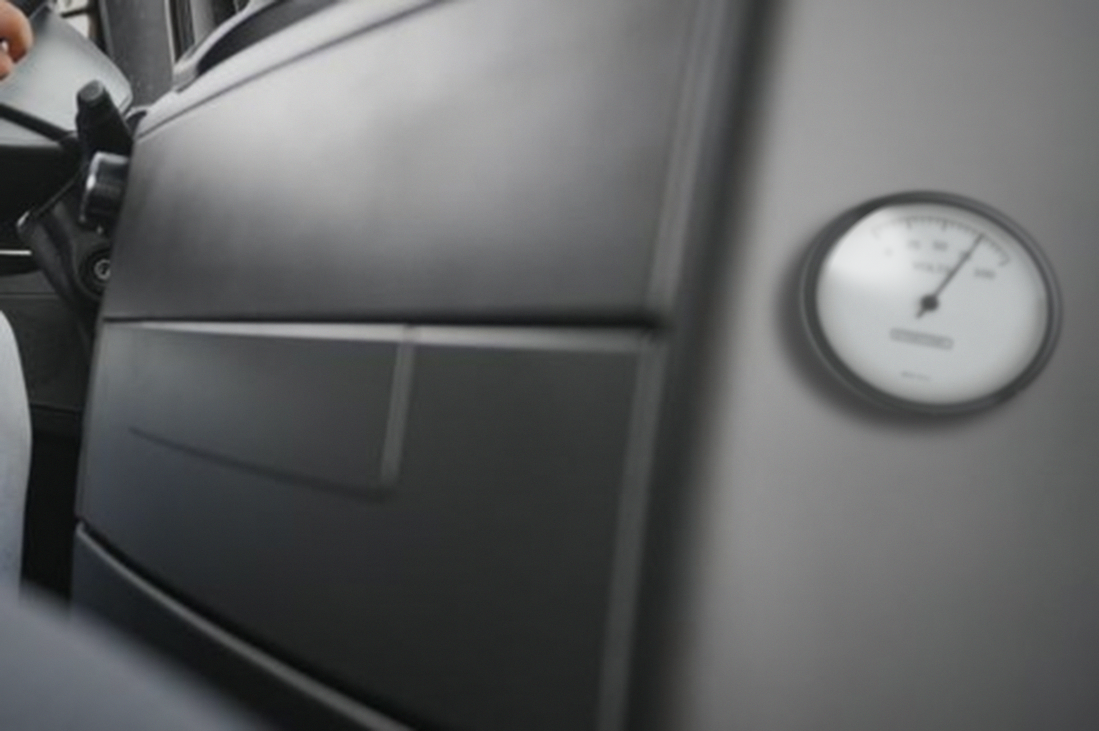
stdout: V 75
